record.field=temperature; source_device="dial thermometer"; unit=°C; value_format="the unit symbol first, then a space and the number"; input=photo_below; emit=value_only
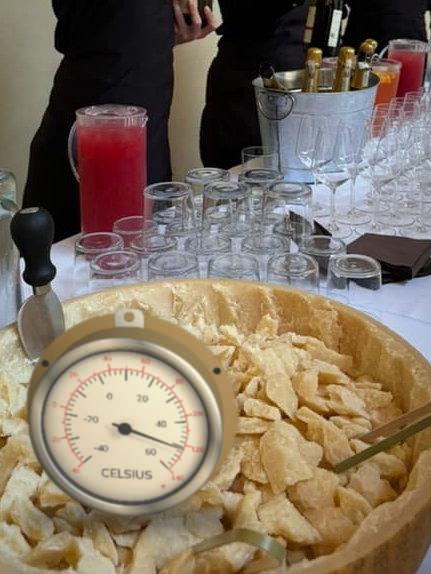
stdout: °C 50
